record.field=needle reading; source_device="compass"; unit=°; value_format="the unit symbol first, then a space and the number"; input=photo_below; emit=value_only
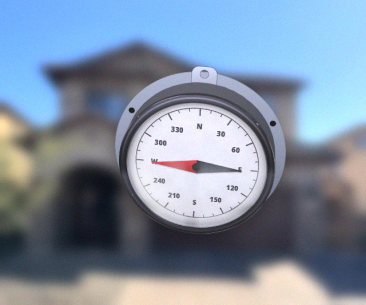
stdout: ° 270
